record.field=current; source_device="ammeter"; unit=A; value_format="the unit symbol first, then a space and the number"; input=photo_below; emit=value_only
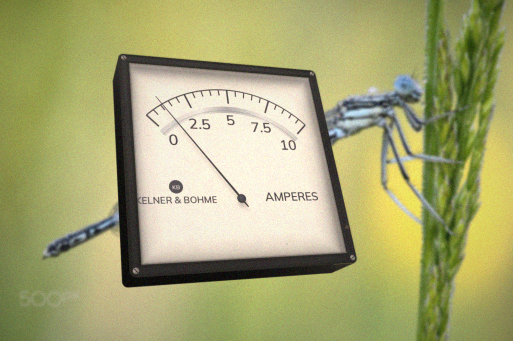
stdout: A 1
